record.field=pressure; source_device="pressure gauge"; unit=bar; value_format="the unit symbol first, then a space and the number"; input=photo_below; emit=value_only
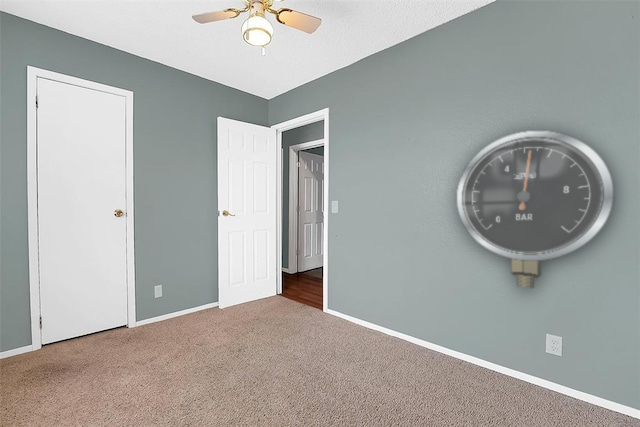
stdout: bar 5.25
